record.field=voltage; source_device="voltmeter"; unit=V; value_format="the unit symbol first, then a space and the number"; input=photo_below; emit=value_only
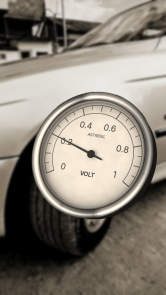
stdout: V 0.2
